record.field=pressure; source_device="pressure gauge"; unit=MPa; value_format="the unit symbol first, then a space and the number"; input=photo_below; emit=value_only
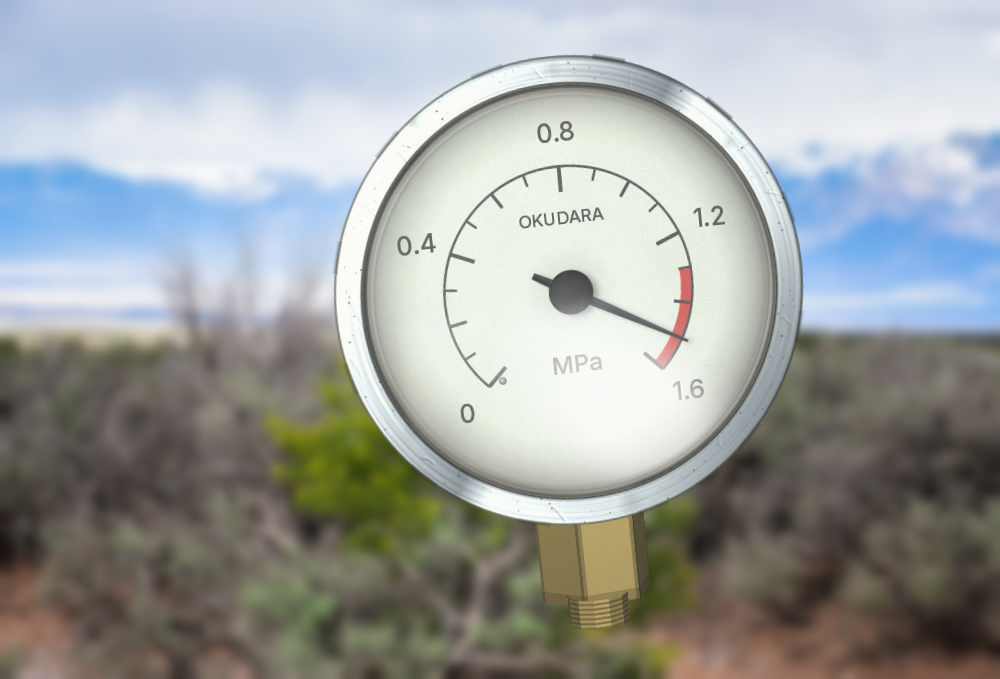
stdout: MPa 1.5
